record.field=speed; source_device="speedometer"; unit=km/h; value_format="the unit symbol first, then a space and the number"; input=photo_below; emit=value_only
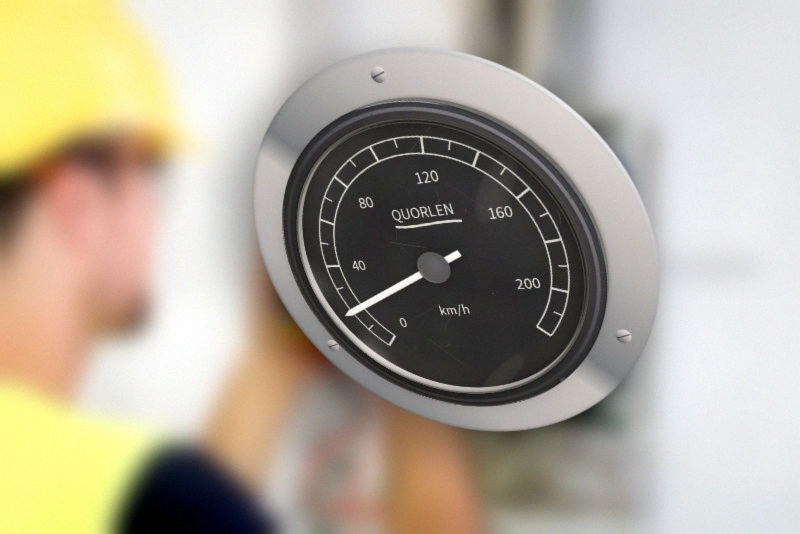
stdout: km/h 20
